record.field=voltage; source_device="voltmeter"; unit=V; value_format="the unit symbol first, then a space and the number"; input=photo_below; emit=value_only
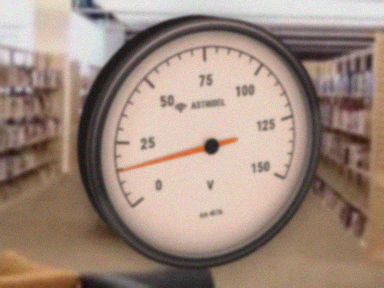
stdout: V 15
